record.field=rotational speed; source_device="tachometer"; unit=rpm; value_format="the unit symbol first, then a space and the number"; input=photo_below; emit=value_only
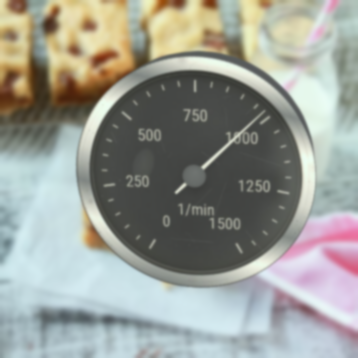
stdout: rpm 975
